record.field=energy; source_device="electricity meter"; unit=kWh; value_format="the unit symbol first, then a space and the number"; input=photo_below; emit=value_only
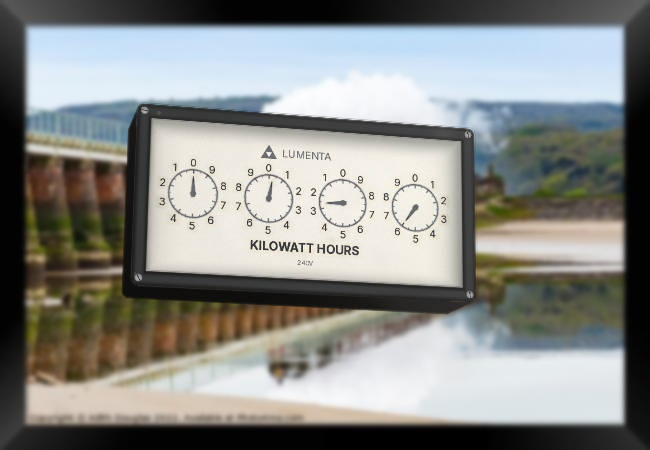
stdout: kWh 26
